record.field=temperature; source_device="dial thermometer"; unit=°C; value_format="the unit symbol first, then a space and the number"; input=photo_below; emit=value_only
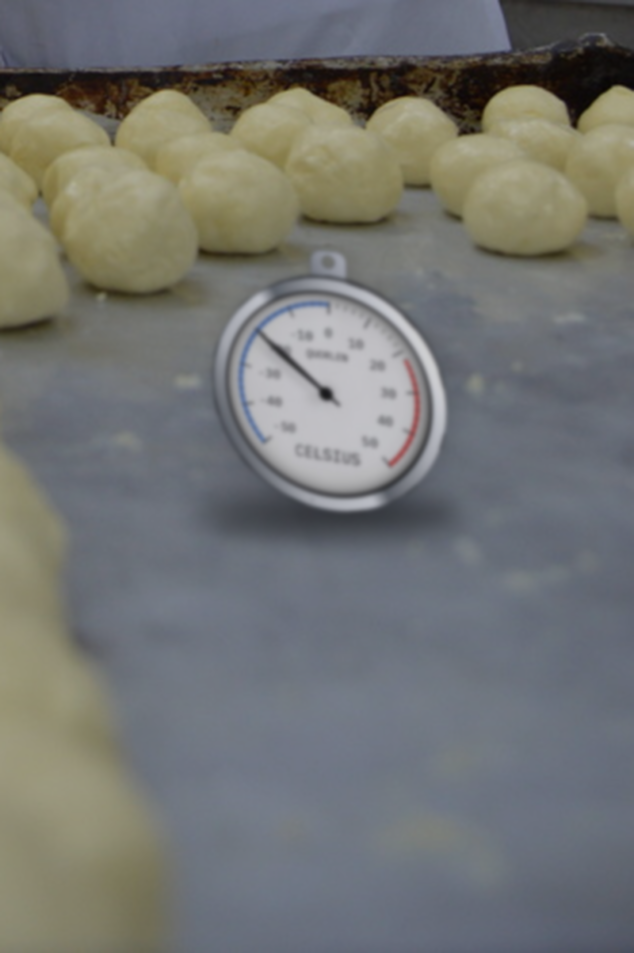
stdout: °C -20
